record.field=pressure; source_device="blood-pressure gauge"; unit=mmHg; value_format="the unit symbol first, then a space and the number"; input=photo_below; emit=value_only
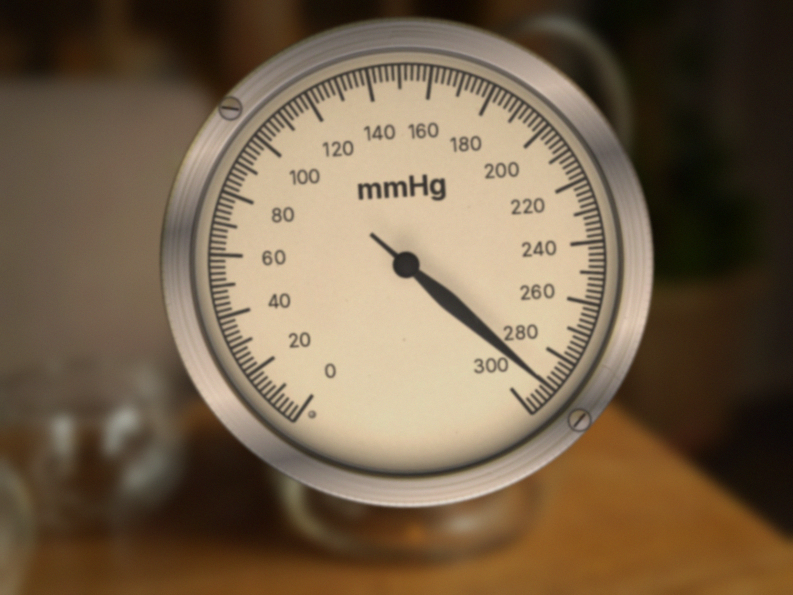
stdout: mmHg 290
